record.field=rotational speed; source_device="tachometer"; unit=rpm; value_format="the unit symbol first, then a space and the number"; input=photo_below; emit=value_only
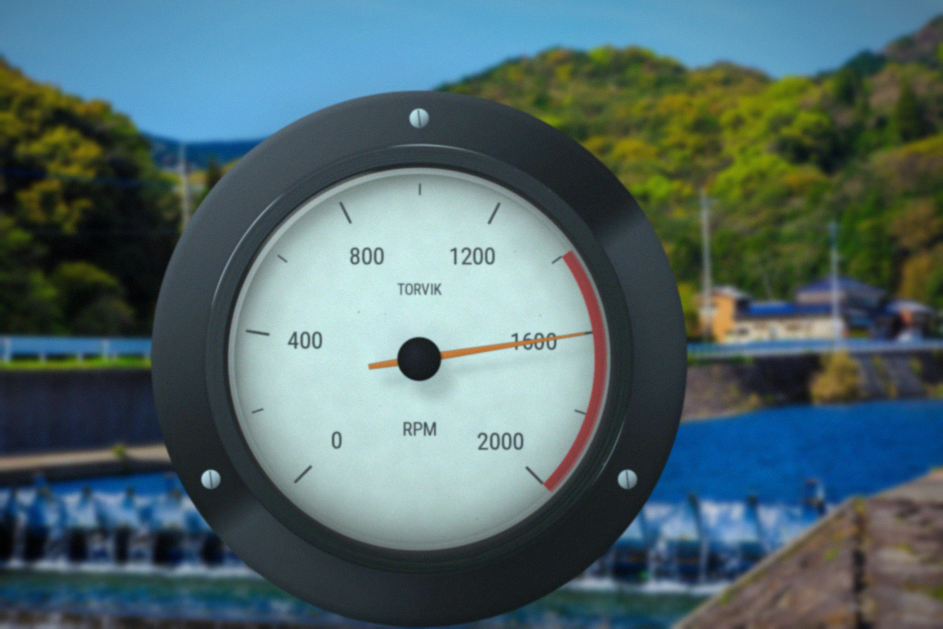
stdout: rpm 1600
